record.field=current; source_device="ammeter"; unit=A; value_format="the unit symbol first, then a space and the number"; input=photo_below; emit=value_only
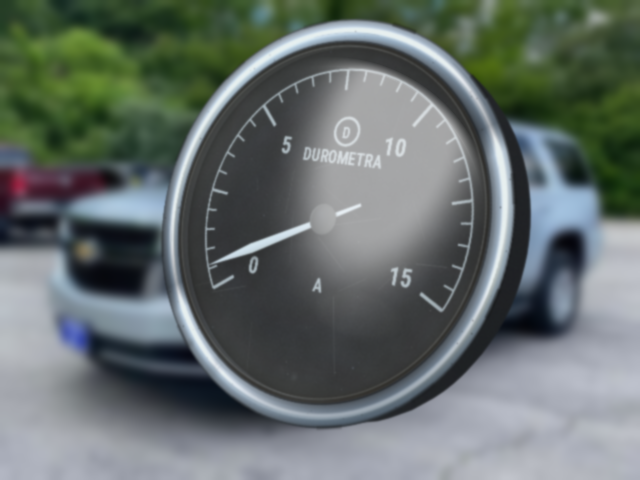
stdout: A 0.5
